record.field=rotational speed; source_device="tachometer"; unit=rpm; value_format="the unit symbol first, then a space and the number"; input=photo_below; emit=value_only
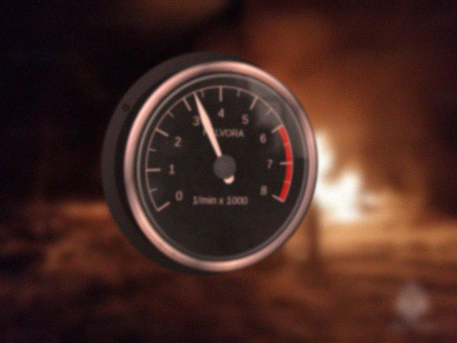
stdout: rpm 3250
